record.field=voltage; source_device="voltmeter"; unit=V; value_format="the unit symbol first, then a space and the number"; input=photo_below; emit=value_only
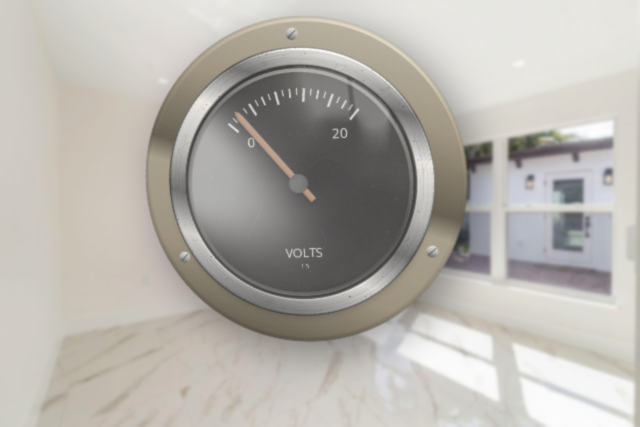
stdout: V 2
